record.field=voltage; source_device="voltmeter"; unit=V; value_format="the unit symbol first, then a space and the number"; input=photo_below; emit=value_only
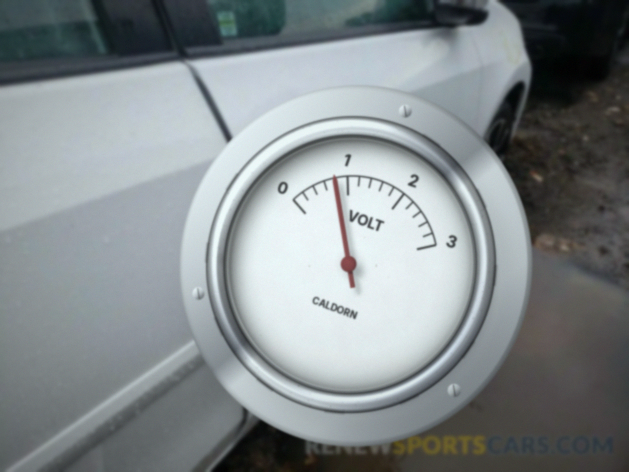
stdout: V 0.8
